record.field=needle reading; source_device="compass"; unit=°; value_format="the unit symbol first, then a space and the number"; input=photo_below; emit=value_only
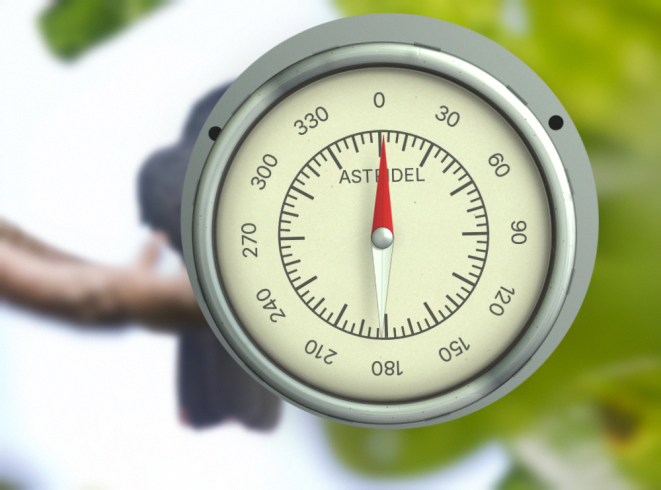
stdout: ° 2.5
